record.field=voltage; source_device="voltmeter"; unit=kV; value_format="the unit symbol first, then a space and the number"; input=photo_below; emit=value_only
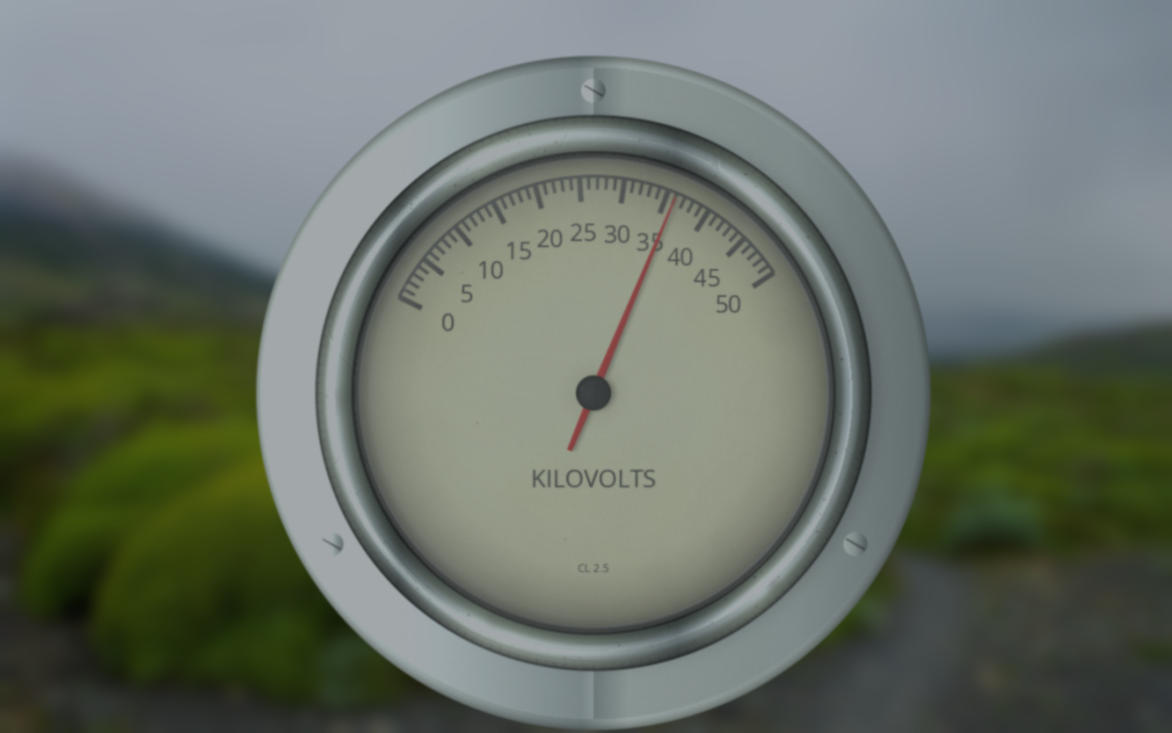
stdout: kV 36
